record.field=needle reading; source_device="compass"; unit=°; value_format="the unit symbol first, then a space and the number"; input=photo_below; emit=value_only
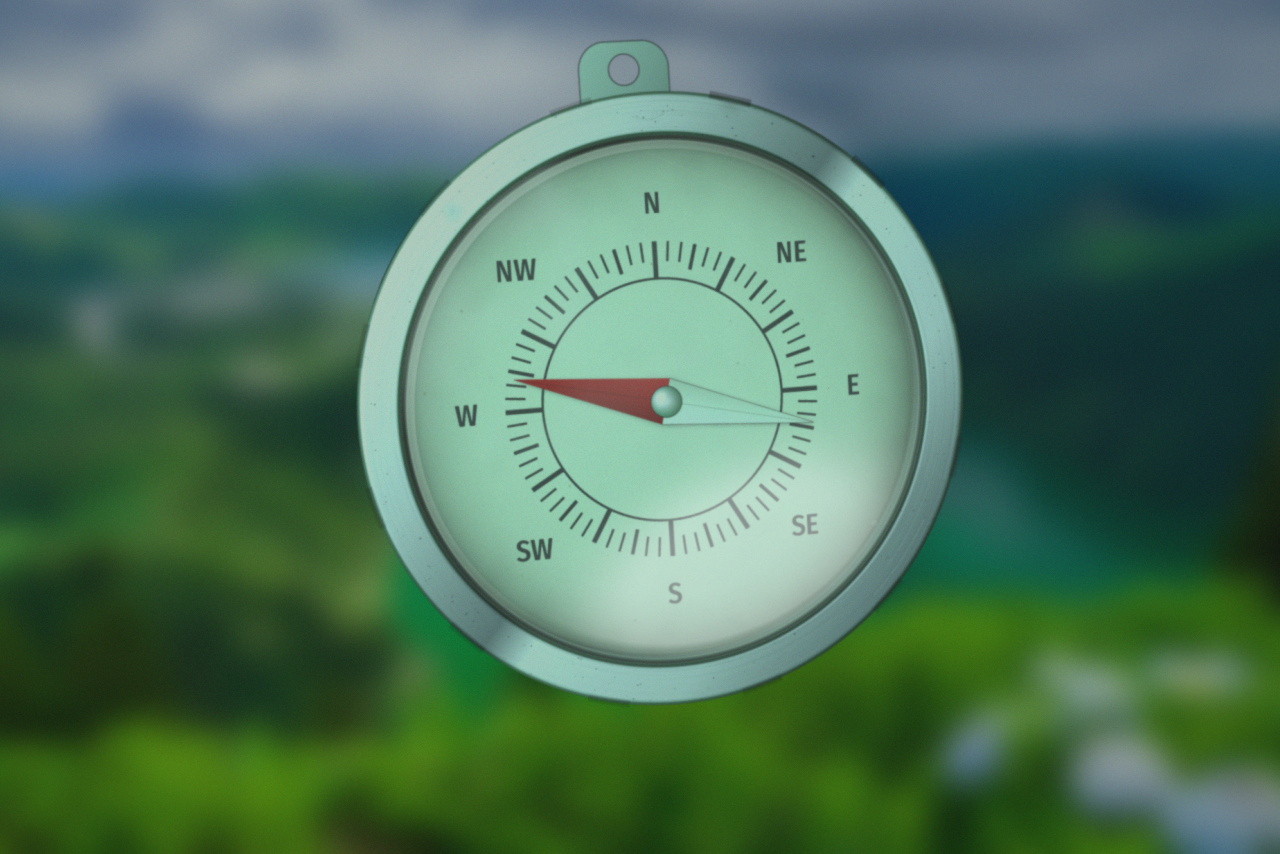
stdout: ° 282.5
